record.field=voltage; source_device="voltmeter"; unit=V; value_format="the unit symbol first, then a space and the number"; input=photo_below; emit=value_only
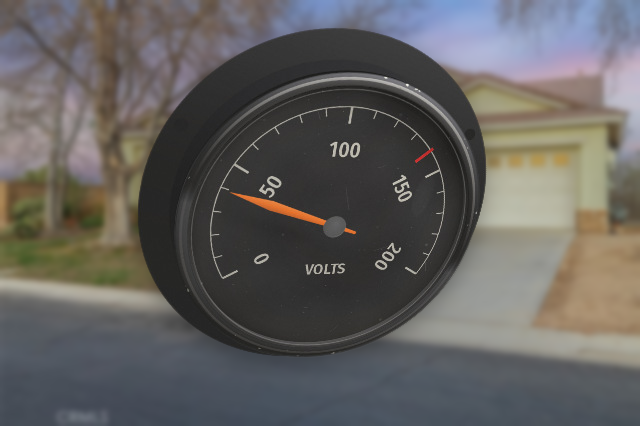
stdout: V 40
